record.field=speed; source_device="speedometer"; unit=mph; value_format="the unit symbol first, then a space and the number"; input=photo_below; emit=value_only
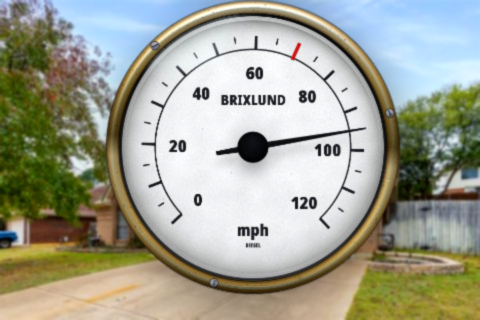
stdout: mph 95
